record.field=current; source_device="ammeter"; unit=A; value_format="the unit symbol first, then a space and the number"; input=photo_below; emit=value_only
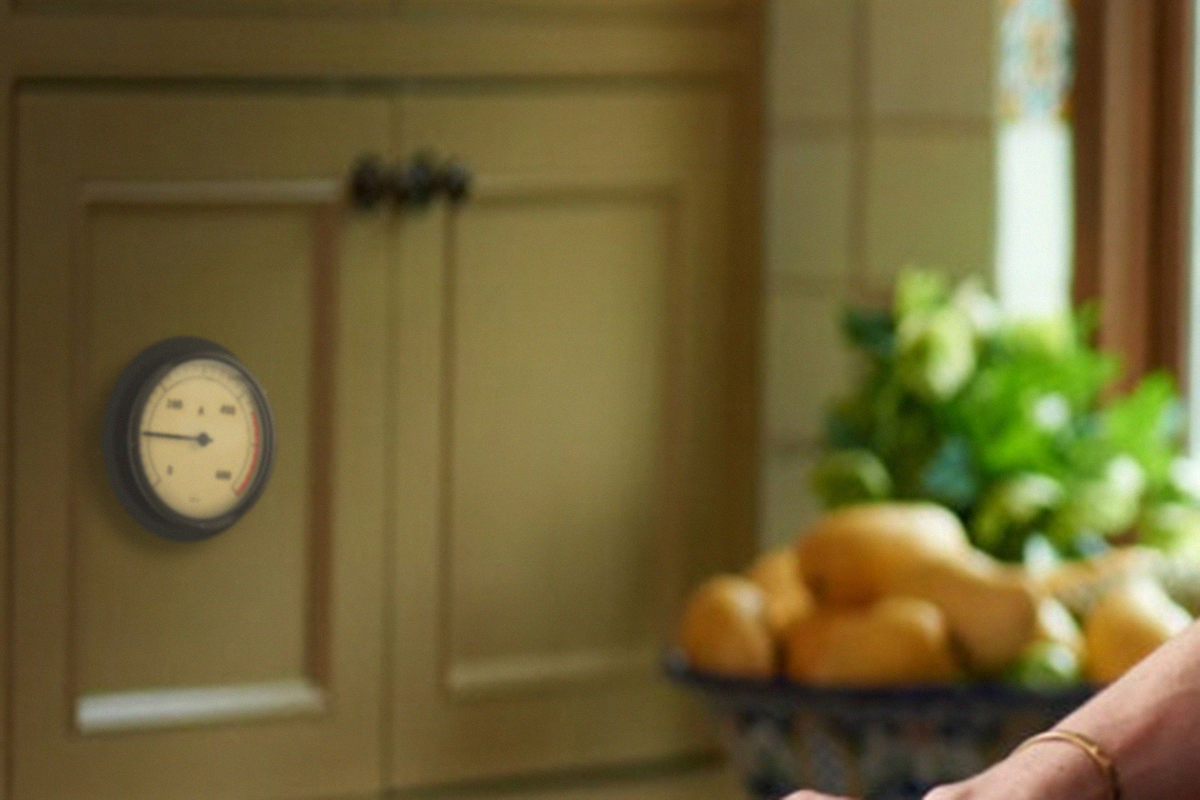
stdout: A 100
